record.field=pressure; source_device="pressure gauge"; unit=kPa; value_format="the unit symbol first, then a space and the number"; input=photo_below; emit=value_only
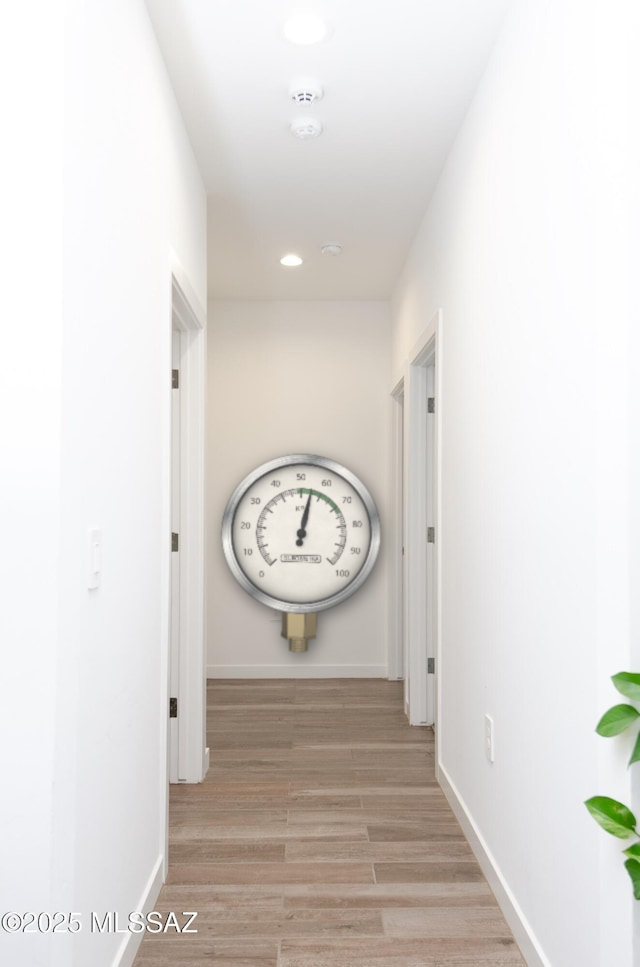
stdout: kPa 55
